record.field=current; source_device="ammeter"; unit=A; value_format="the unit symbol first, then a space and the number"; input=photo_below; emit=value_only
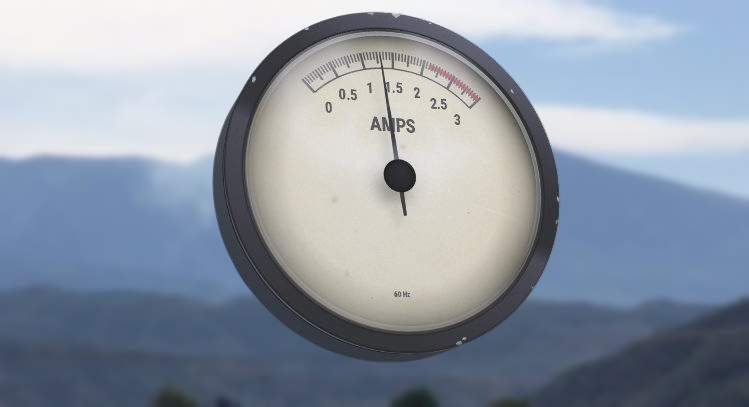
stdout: A 1.25
